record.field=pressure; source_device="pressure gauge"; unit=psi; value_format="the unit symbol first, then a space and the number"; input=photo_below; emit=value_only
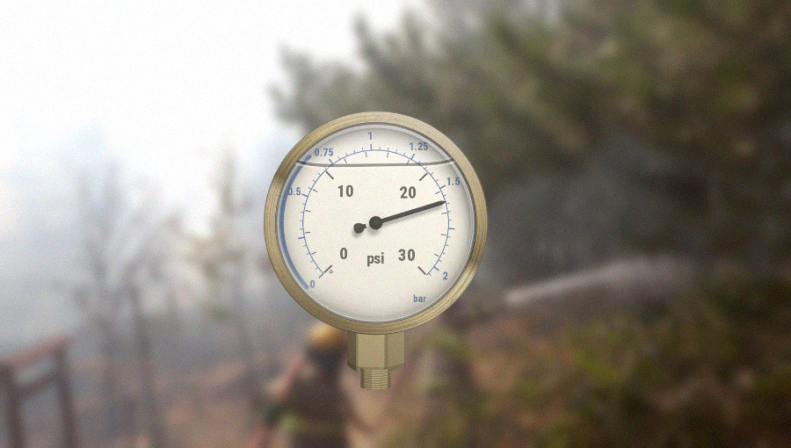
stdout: psi 23
